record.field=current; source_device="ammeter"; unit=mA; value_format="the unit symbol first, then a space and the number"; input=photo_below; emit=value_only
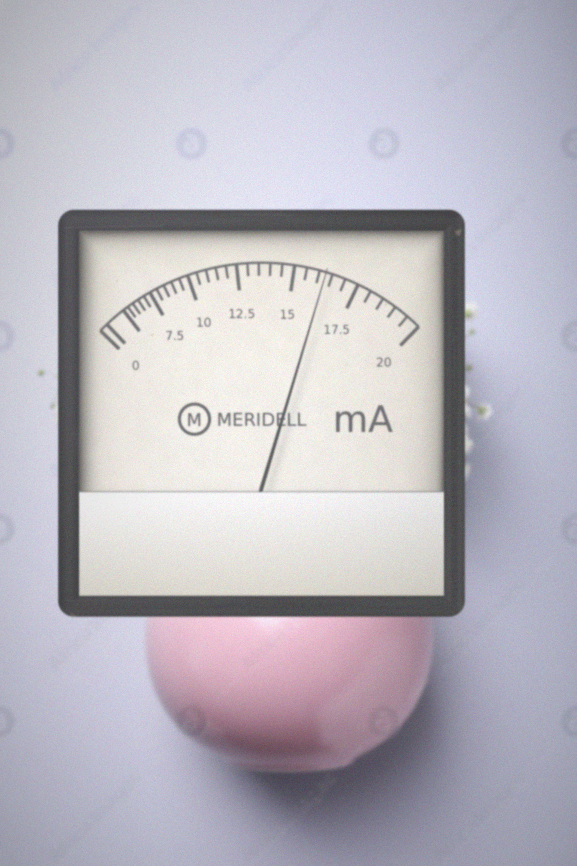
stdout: mA 16.25
